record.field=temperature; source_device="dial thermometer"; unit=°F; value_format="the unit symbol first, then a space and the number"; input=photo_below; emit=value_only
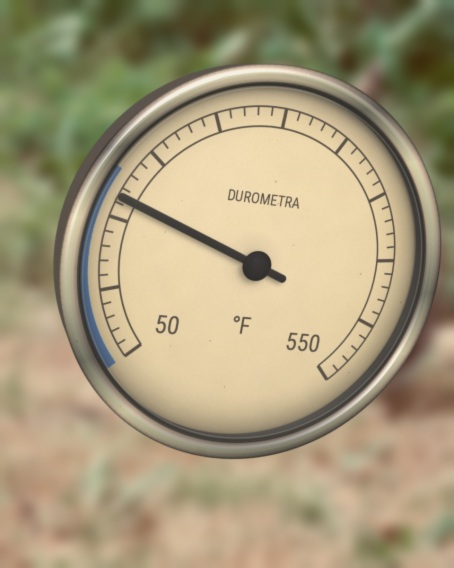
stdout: °F 165
